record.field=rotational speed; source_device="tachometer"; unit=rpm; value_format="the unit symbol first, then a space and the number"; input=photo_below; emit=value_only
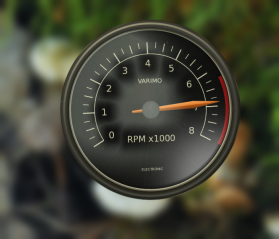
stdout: rpm 6875
